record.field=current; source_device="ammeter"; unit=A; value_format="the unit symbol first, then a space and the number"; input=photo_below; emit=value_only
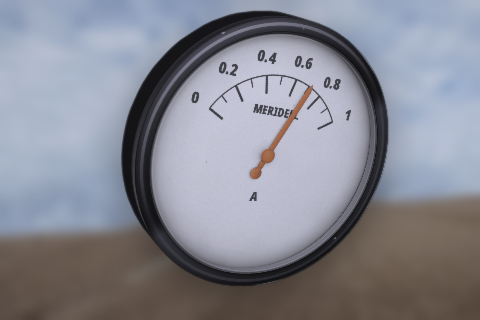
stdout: A 0.7
